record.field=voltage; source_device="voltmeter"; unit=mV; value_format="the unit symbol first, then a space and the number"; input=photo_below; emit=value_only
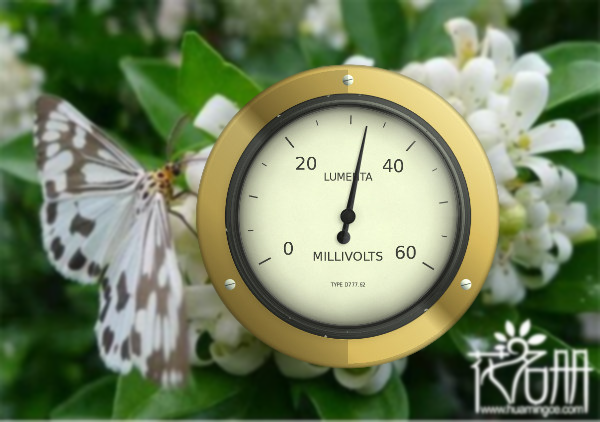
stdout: mV 32.5
